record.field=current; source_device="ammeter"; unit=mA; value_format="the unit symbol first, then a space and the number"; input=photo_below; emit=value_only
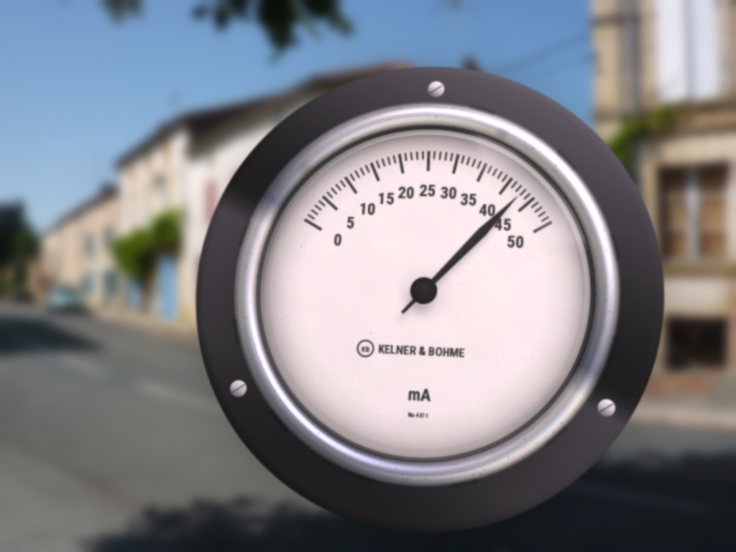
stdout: mA 43
